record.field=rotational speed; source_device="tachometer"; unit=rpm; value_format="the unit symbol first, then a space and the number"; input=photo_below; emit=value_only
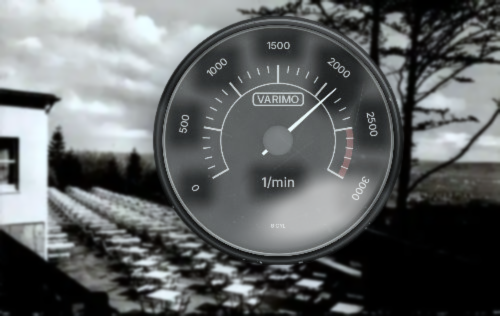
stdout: rpm 2100
